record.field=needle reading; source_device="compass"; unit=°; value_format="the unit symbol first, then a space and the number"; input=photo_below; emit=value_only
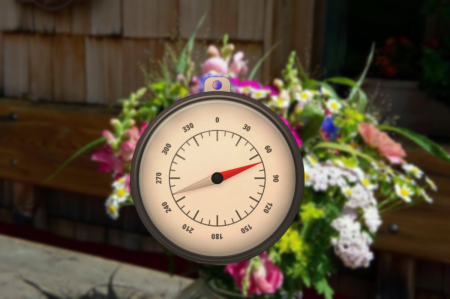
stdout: ° 70
